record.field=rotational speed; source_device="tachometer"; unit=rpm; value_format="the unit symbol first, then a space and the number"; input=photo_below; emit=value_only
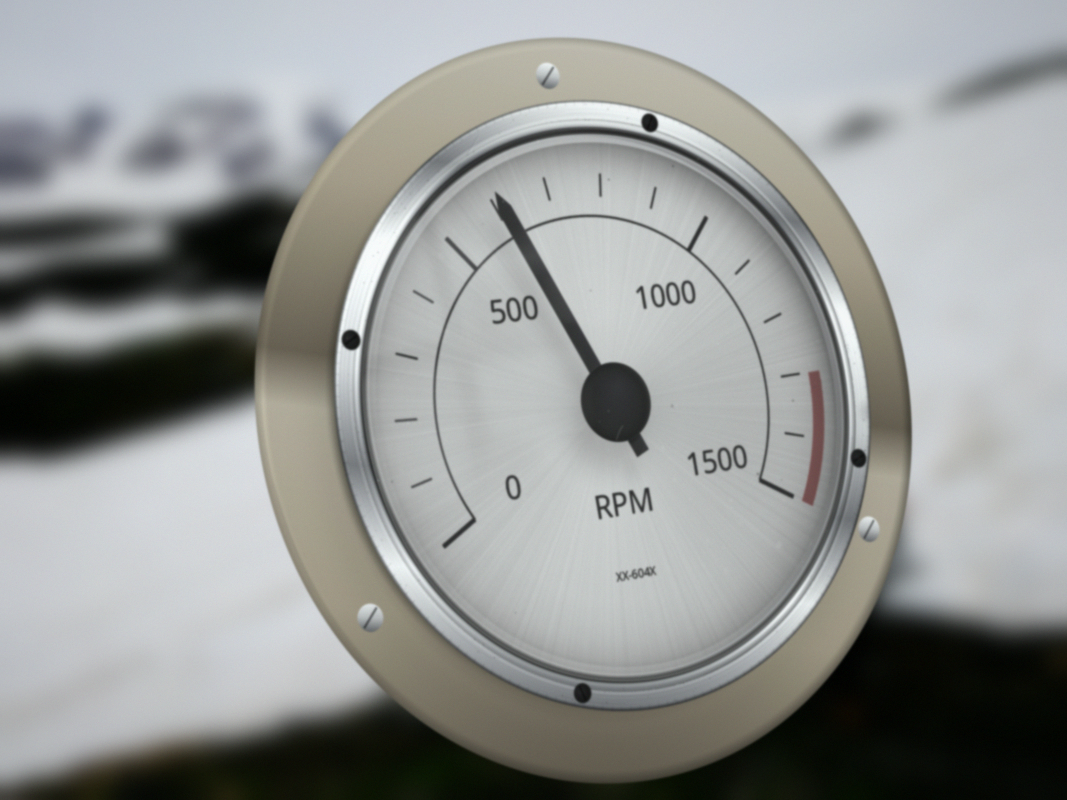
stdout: rpm 600
